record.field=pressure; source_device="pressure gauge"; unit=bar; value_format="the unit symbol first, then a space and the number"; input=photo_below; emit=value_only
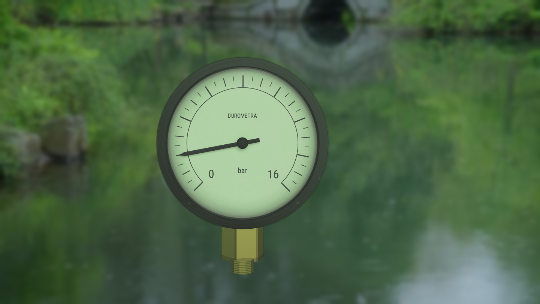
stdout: bar 2
